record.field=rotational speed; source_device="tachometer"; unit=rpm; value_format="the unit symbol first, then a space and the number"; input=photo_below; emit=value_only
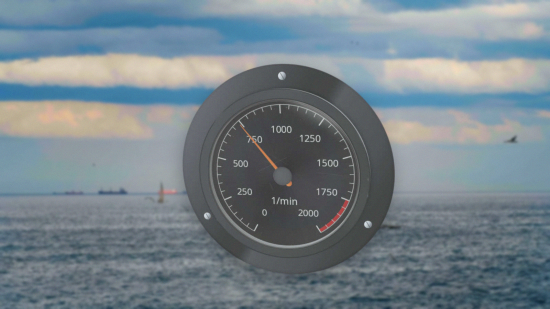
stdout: rpm 750
